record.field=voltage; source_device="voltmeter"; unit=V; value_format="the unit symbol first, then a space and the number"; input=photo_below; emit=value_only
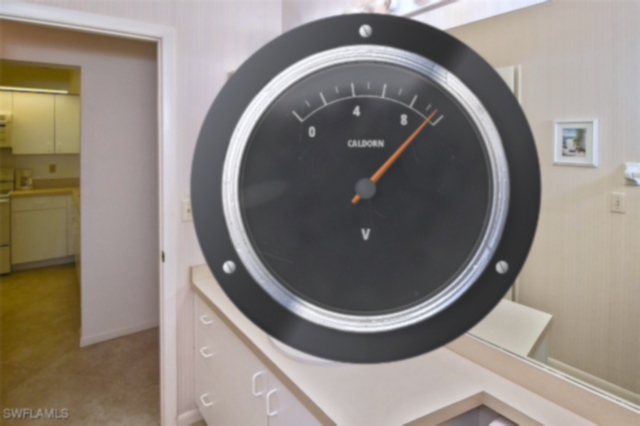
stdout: V 9.5
